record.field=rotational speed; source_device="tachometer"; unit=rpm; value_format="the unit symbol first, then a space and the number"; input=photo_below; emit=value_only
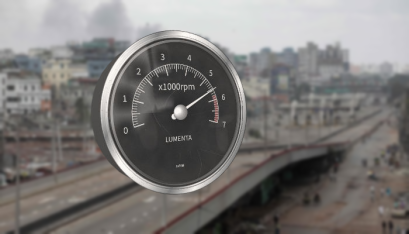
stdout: rpm 5500
